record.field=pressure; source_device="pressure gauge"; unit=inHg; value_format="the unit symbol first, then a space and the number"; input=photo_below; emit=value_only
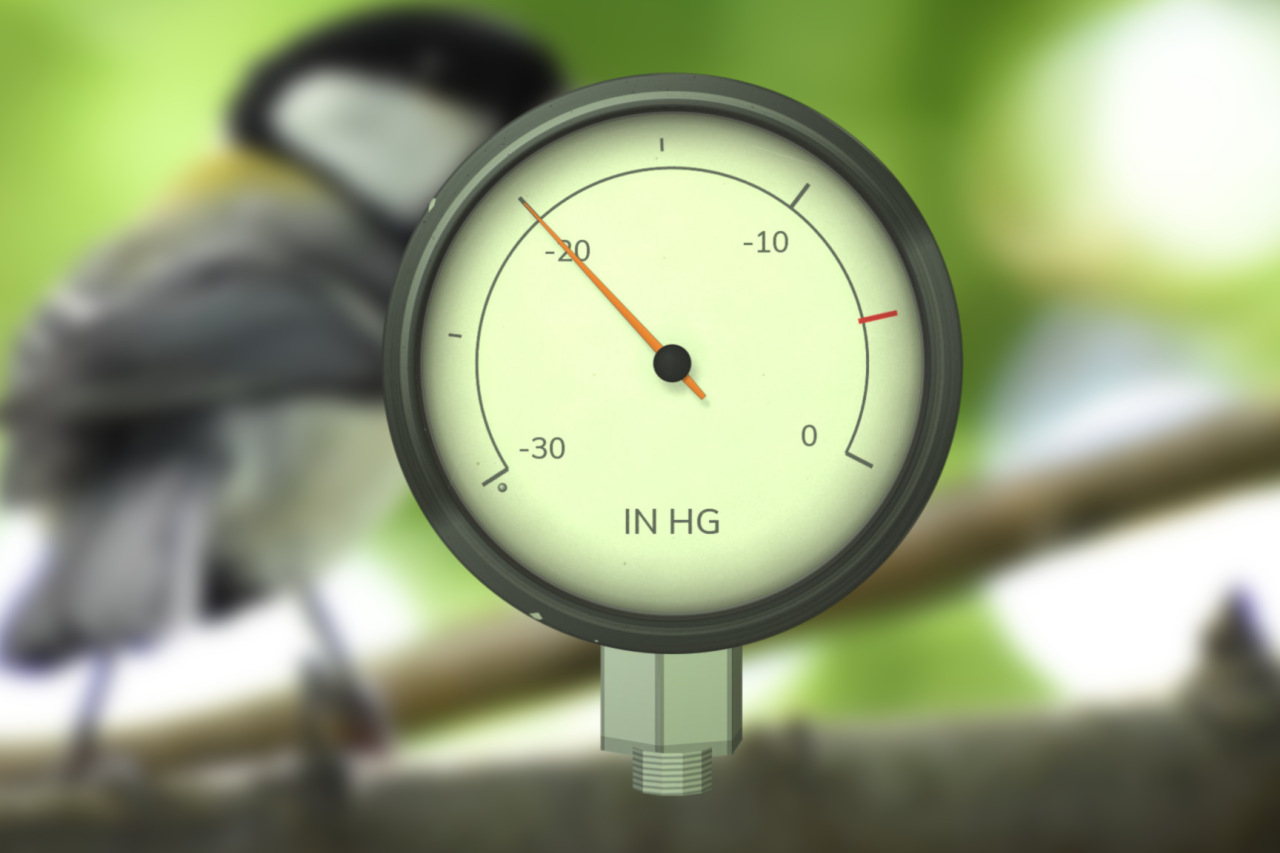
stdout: inHg -20
